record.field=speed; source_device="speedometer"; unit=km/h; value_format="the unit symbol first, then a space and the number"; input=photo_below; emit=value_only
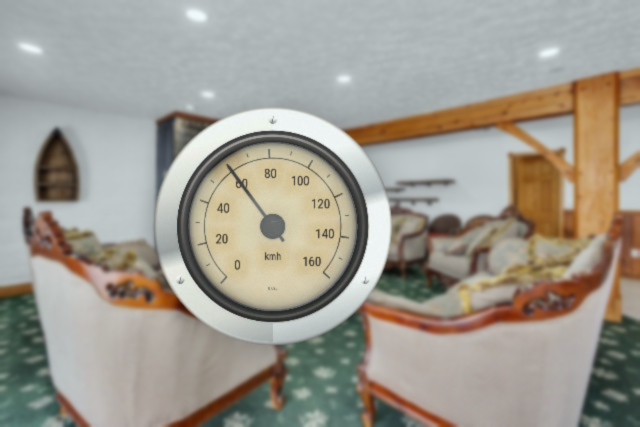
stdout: km/h 60
